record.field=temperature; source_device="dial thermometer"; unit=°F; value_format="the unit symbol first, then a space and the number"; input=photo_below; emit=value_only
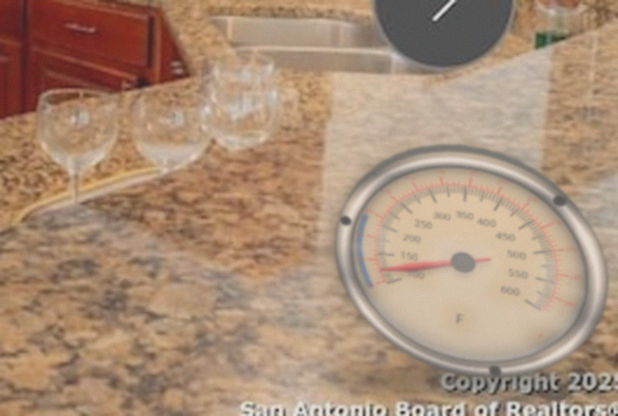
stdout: °F 125
